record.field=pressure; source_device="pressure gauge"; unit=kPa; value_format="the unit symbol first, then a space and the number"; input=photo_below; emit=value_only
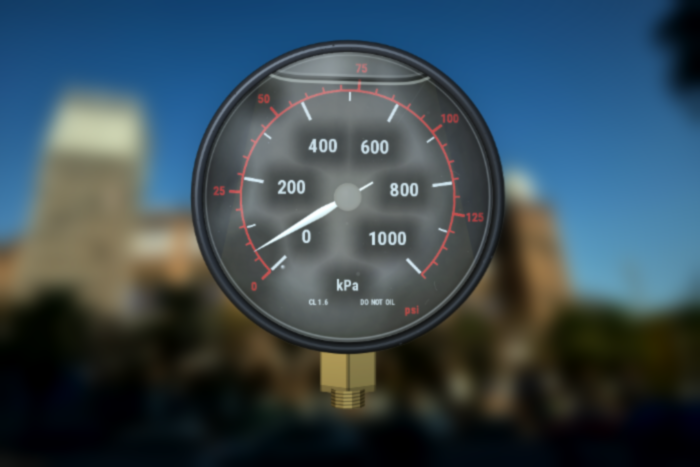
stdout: kPa 50
